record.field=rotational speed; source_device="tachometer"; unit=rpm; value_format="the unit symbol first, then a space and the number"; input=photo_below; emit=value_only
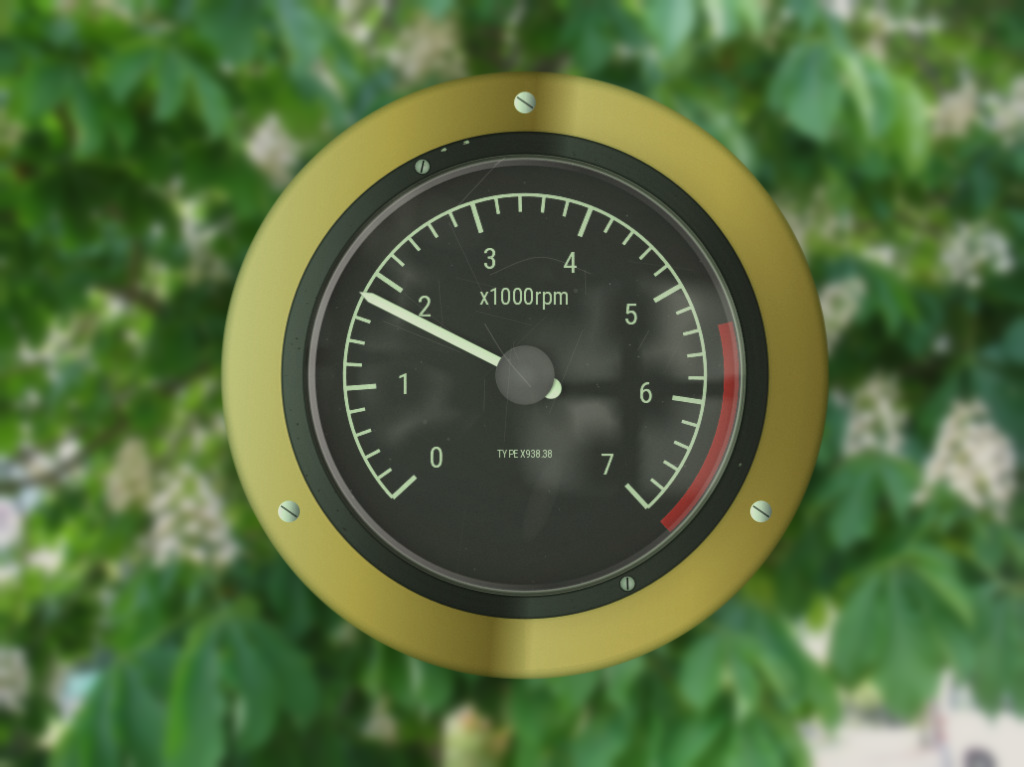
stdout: rpm 1800
